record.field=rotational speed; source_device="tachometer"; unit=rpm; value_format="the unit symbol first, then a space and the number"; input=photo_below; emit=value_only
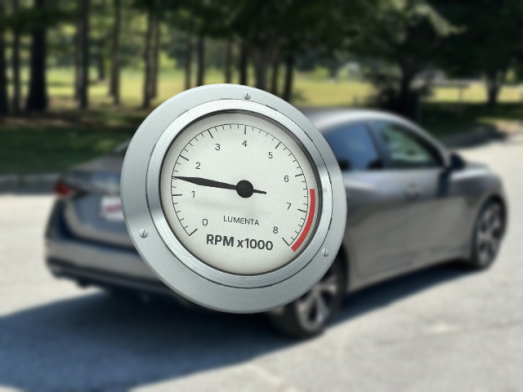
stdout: rpm 1400
